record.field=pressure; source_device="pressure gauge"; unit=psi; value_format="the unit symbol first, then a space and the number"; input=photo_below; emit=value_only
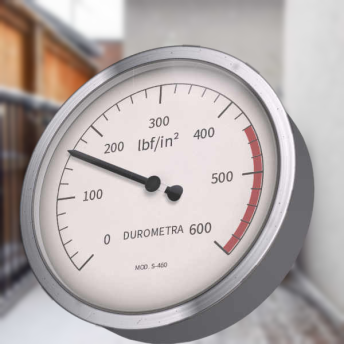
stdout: psi 160
